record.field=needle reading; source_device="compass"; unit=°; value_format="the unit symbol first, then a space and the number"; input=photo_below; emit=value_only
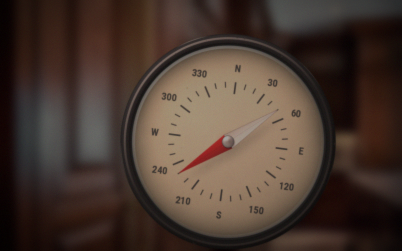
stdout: ° 230
